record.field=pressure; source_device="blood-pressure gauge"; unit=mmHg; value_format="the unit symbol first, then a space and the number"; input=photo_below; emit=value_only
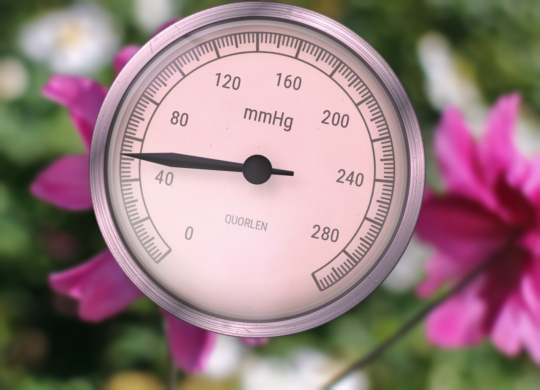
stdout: mmHg 52
